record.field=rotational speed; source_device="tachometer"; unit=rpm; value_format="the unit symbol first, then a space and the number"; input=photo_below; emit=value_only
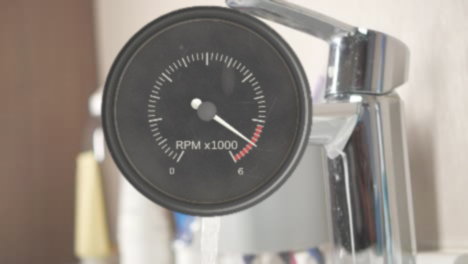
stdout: rpm 5500
